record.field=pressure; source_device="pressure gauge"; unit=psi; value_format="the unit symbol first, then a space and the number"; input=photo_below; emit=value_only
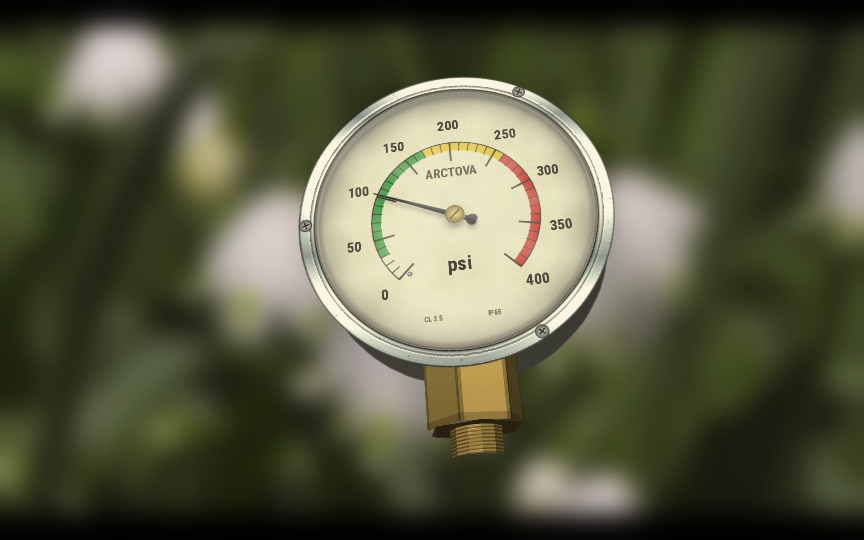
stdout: psi 100
